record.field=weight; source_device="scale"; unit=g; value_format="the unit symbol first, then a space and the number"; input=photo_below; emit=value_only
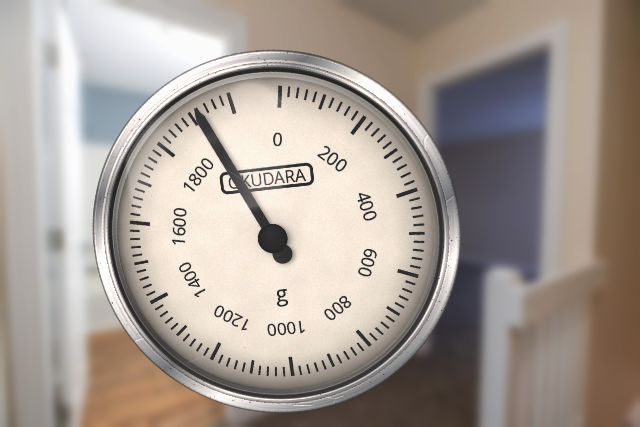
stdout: g 1920
